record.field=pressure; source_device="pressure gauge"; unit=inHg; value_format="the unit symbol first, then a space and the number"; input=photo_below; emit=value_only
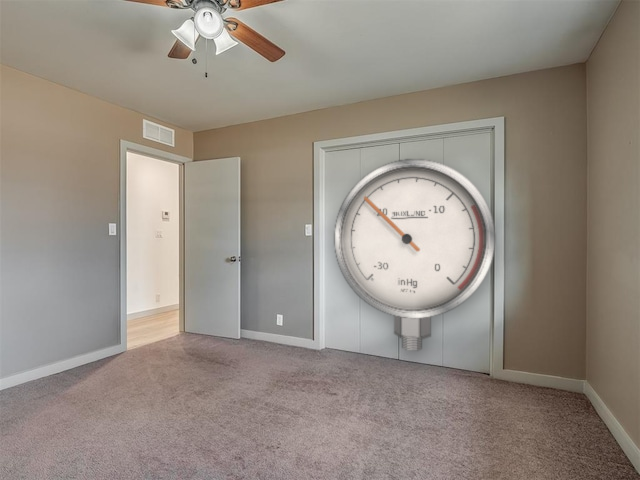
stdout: inHg -20
